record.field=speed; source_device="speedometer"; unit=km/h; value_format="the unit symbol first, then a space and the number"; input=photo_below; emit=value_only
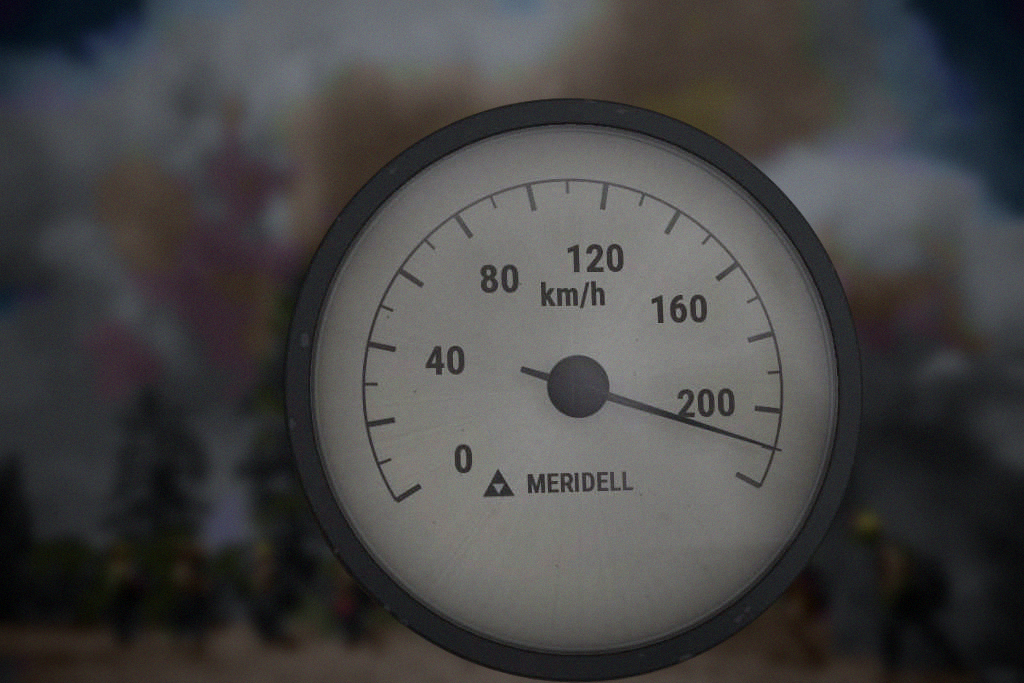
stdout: km/h 210
